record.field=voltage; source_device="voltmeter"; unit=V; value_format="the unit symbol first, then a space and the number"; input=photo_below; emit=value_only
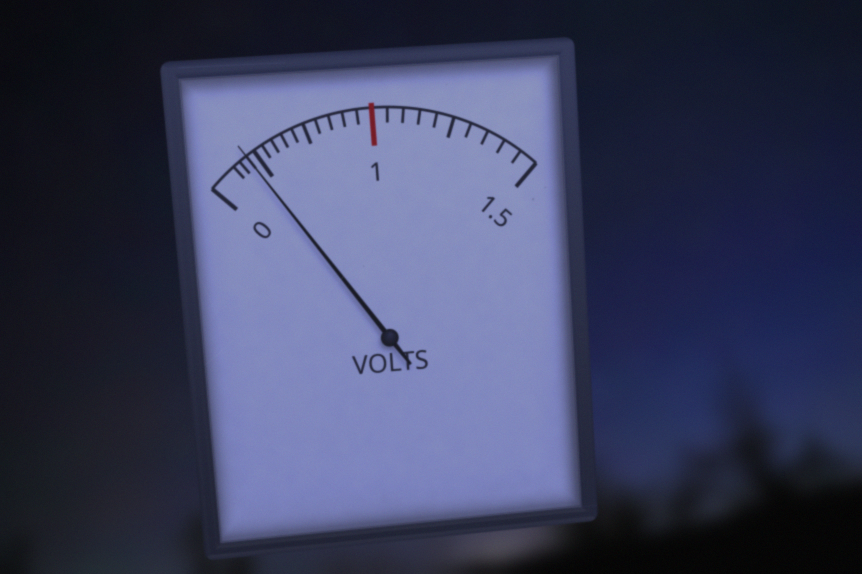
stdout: V 0.45
